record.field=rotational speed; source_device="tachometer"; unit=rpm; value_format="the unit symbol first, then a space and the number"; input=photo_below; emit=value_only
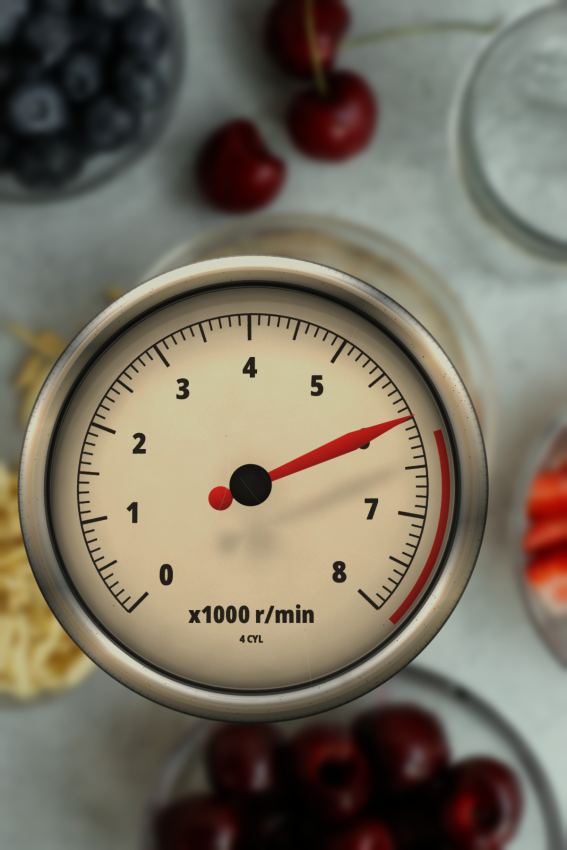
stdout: rpm 6000
